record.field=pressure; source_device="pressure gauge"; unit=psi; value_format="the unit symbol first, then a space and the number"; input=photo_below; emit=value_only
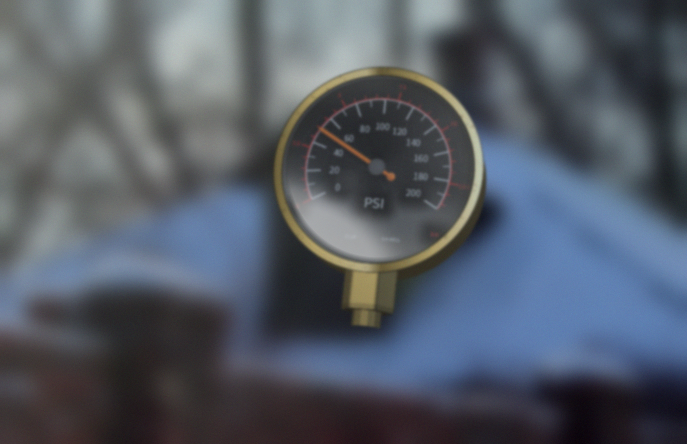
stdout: psi 50
